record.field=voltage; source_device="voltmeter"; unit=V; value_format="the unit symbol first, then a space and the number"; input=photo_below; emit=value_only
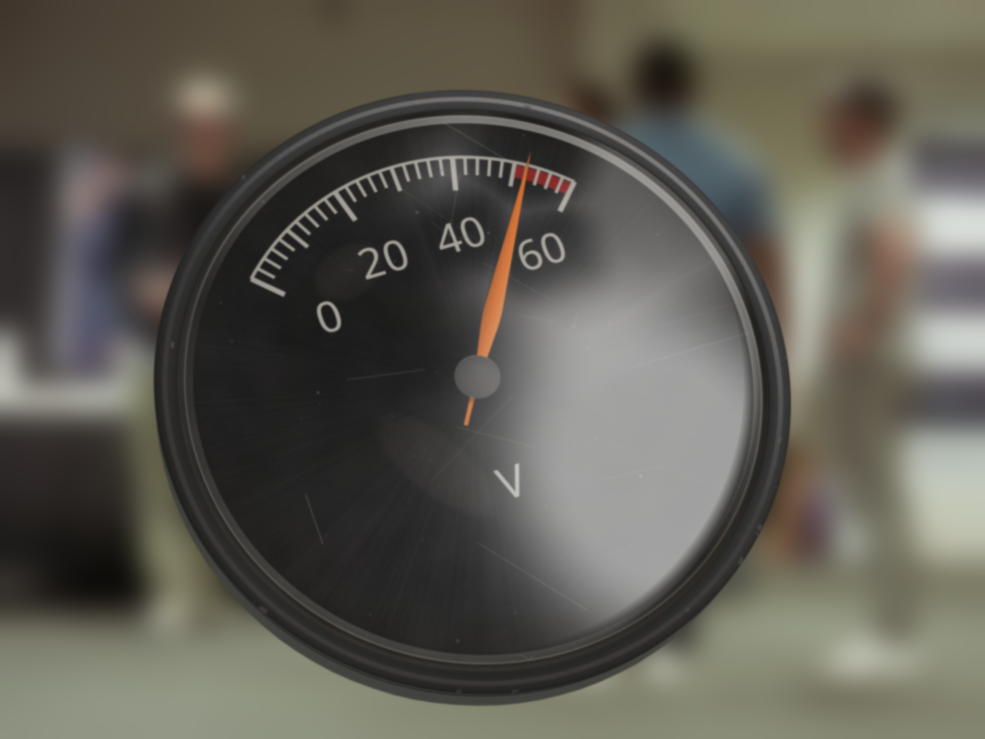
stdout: V 52
